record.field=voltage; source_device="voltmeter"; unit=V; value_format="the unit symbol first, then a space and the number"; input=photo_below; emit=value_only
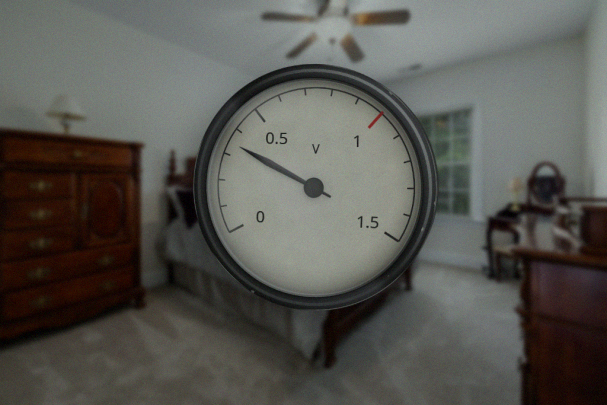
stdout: V 0.35
